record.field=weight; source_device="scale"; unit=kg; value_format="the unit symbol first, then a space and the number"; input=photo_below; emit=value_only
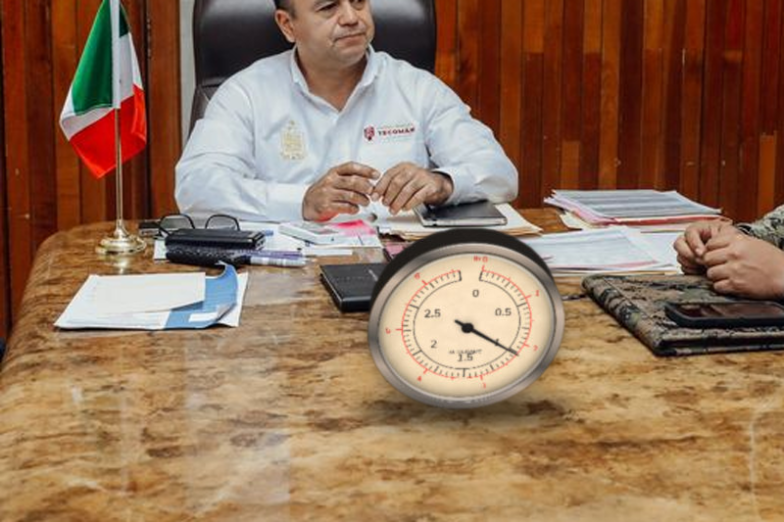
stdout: kg 1
